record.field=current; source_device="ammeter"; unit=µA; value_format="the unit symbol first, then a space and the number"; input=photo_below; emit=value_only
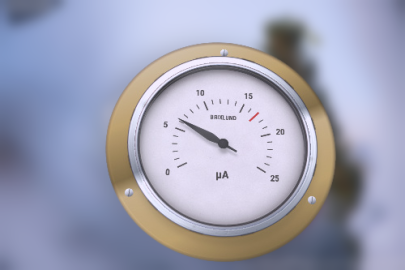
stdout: µA 6
